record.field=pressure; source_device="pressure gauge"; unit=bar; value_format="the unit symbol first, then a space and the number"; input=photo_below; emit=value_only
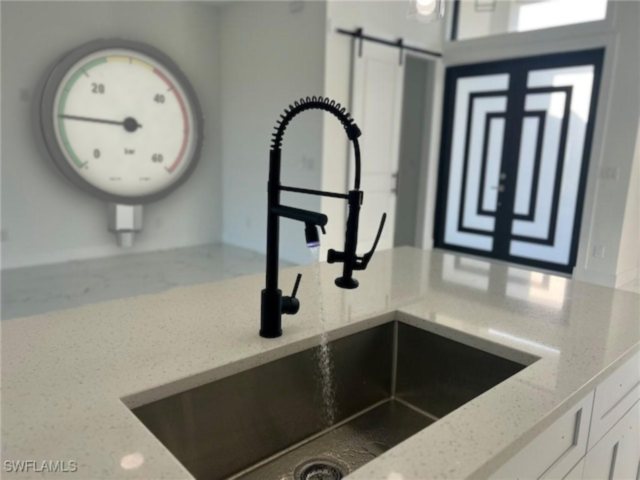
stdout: bar 10
